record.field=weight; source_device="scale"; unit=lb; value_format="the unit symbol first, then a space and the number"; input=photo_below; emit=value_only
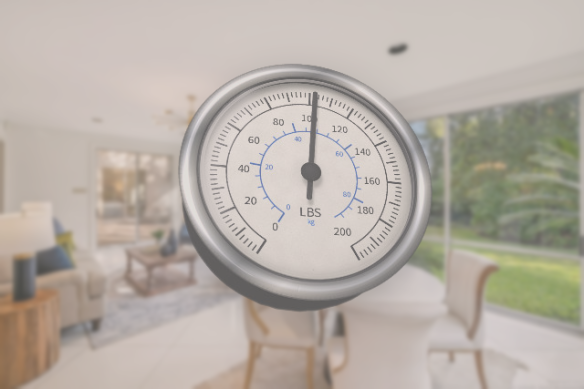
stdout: lb 102
